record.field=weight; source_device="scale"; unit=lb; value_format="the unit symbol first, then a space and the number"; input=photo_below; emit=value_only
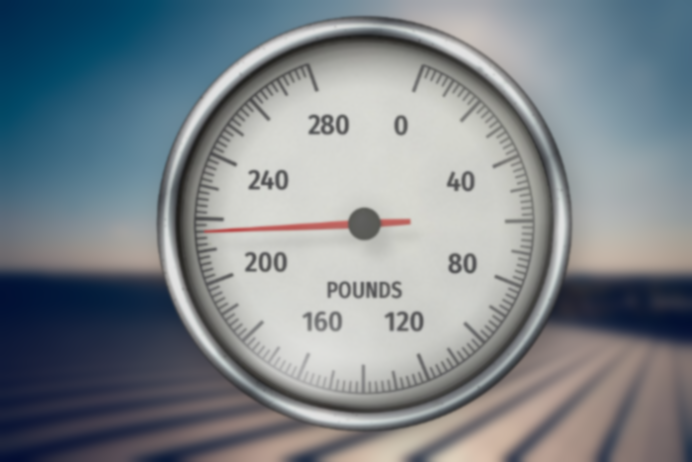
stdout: lb 216
